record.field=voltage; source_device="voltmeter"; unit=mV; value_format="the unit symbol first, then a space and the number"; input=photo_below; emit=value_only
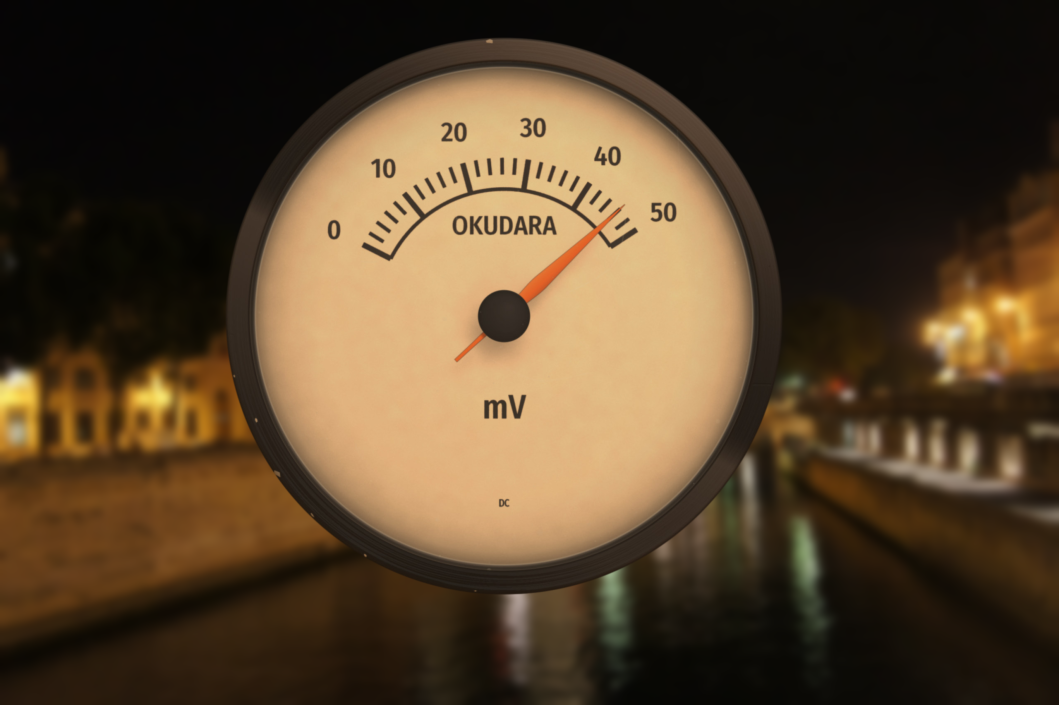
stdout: mV 46
